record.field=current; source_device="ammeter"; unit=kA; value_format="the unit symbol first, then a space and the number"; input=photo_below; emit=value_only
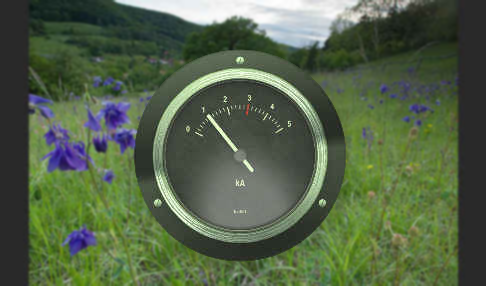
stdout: kA 1
